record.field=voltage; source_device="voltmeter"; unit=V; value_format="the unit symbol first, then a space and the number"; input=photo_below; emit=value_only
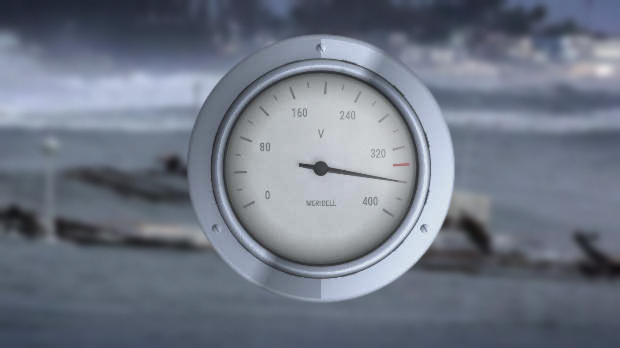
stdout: V 360
